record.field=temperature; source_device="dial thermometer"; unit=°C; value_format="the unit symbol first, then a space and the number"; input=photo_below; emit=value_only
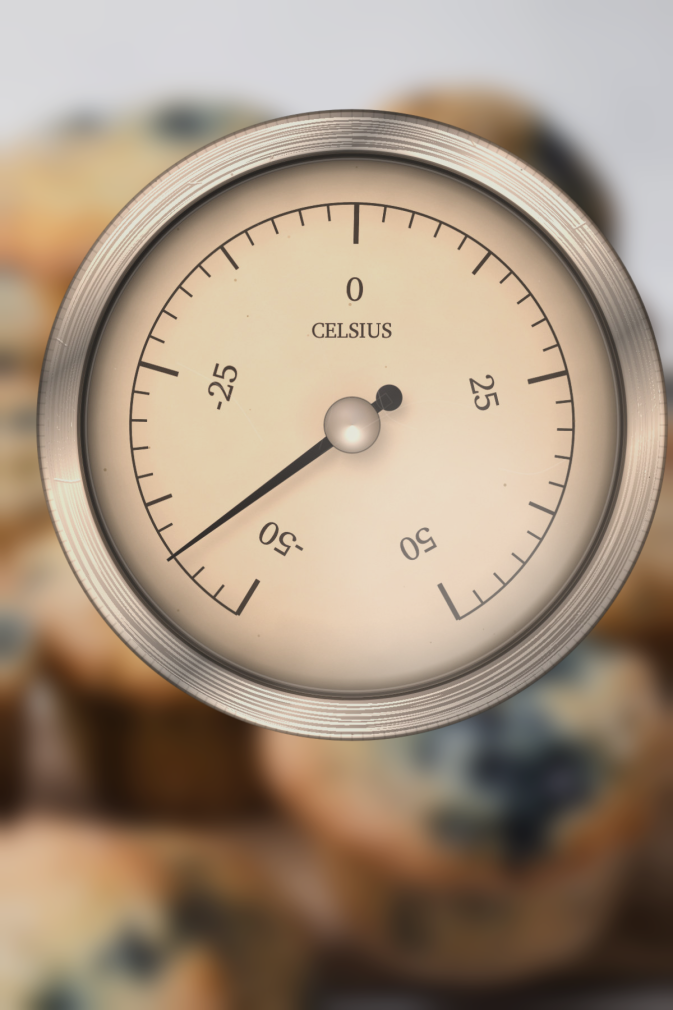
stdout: °C -42.5
